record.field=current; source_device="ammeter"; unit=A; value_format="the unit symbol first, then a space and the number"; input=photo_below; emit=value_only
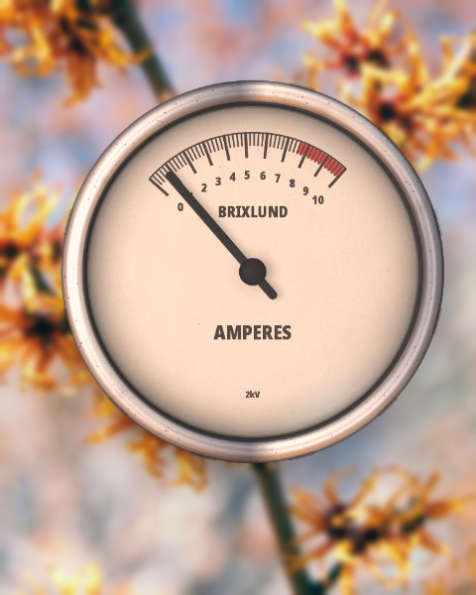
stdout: A 0.8
